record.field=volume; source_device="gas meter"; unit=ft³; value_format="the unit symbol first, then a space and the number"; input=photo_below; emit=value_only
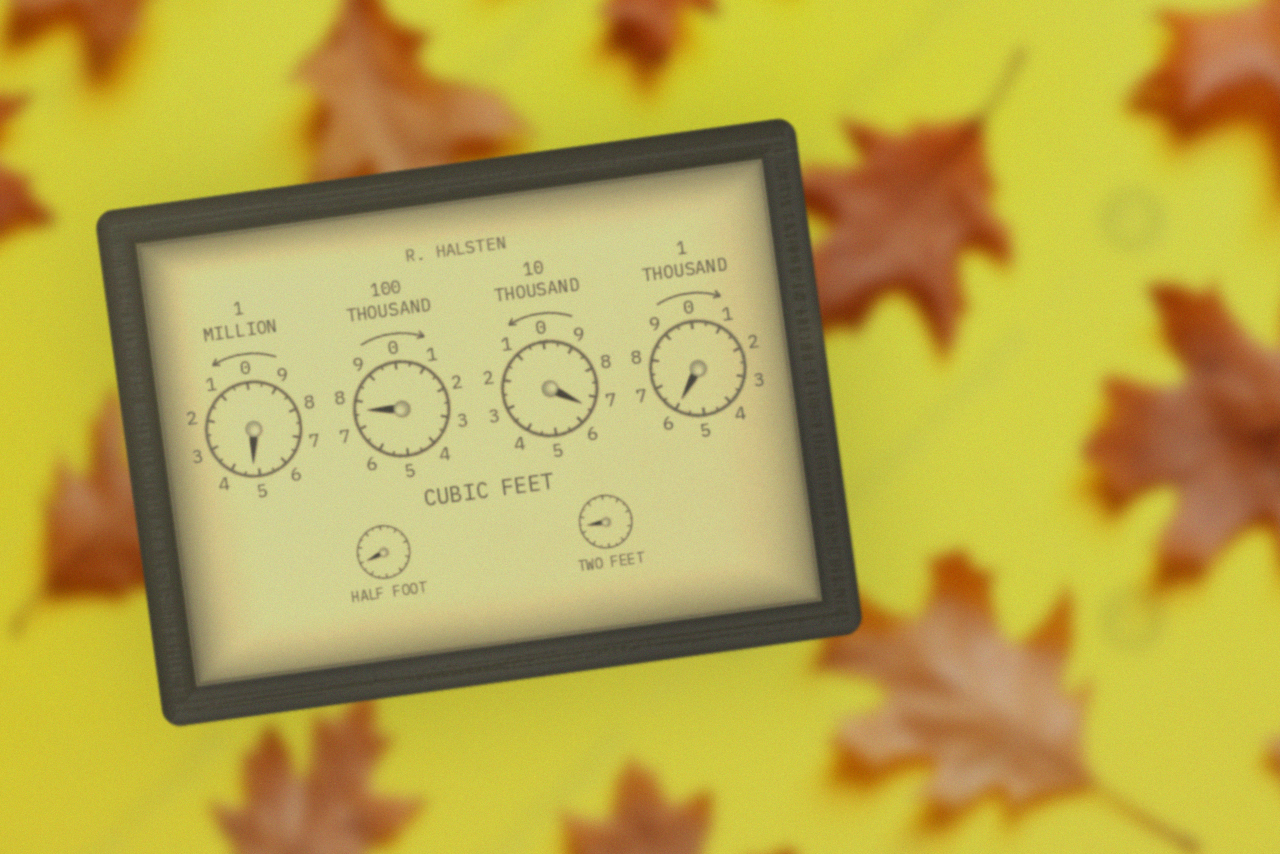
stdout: ft³ 476600
